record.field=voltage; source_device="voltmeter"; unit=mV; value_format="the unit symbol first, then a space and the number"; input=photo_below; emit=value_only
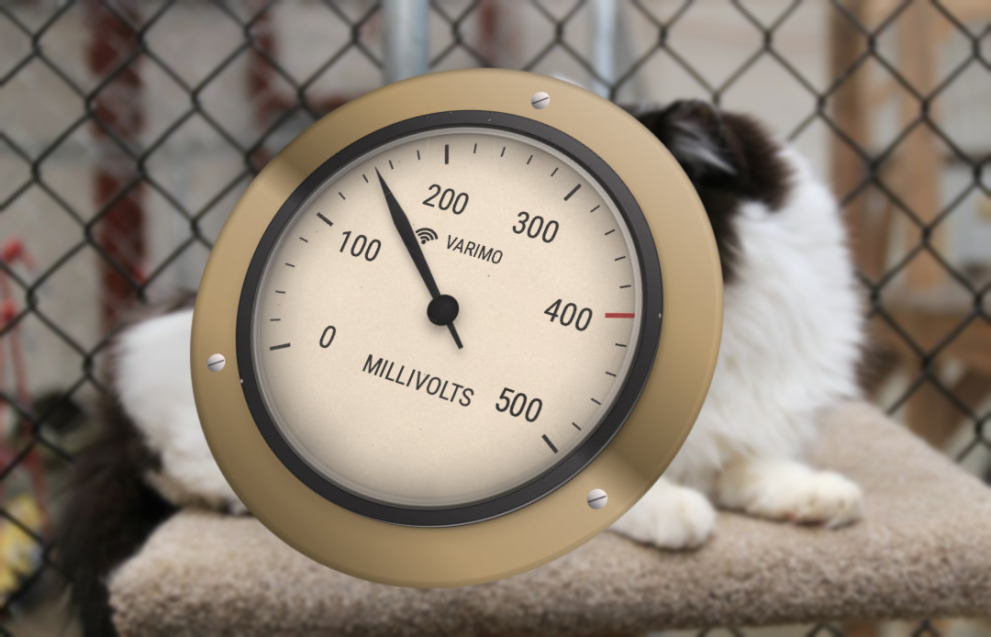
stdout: mV 150
